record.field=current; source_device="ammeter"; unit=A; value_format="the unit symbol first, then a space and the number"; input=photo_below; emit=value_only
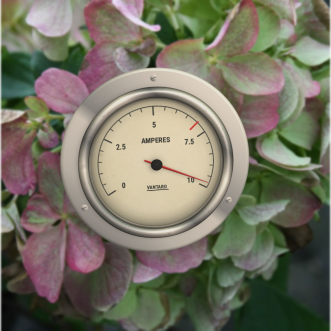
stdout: A 9.75
